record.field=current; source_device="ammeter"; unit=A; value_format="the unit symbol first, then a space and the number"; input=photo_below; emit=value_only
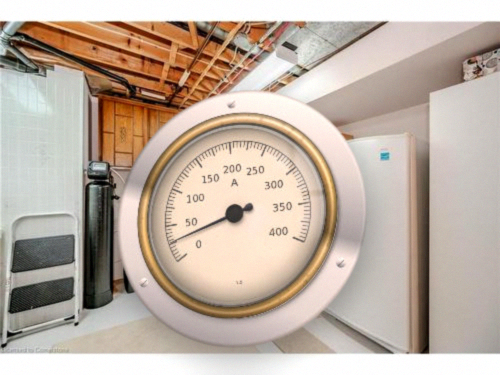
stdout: A 25
